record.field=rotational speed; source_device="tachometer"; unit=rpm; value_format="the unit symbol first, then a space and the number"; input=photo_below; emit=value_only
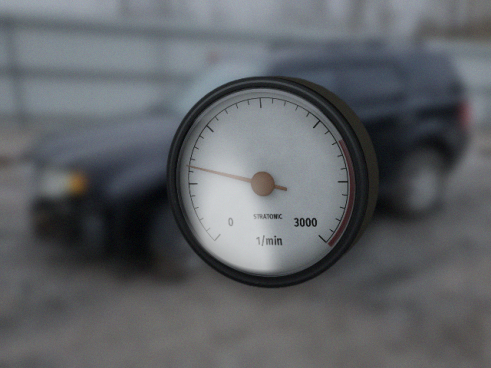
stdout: rpm 650
